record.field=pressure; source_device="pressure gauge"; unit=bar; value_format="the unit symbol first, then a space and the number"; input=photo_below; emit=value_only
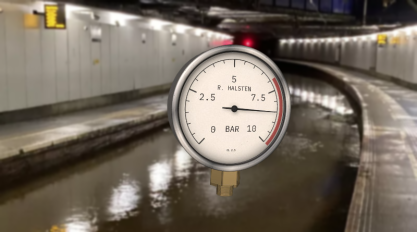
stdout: bar 8.5
